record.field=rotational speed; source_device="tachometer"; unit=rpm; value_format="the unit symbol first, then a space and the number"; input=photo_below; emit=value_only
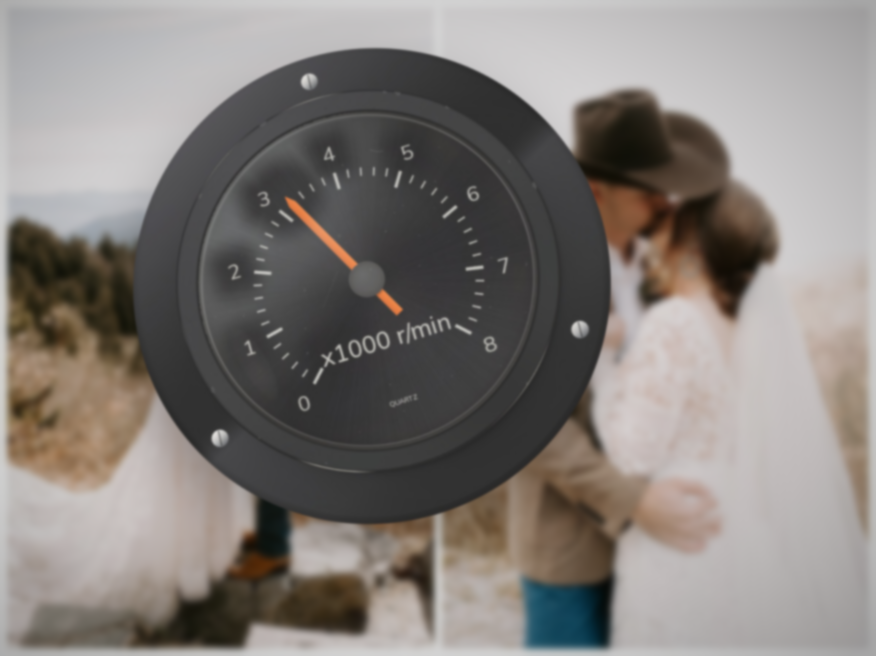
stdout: rpm 3200
